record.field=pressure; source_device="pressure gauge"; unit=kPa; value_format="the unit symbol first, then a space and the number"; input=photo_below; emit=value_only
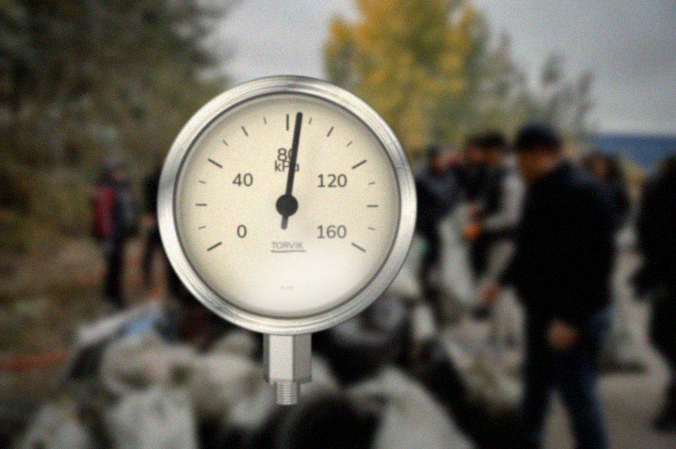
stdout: kPa 85
